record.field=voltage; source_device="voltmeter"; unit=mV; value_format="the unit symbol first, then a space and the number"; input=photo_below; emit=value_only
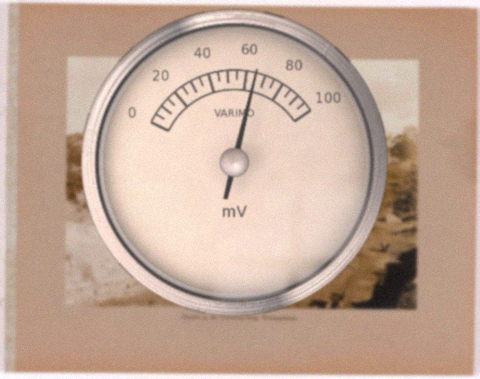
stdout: mV 65
